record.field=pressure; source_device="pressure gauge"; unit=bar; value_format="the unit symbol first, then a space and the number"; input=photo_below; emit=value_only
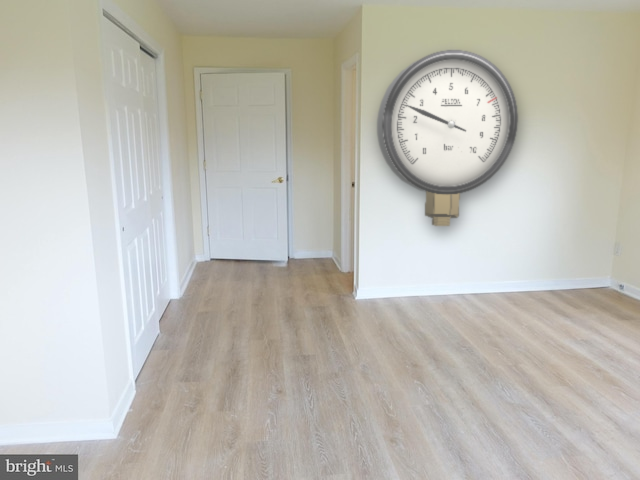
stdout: bar 2.5
